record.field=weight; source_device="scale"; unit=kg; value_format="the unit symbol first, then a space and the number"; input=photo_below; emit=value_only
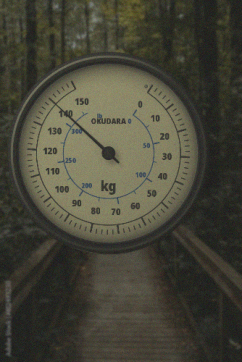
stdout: kg 140
